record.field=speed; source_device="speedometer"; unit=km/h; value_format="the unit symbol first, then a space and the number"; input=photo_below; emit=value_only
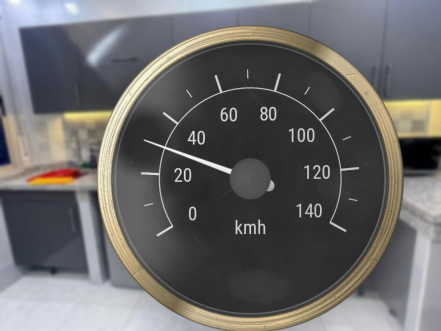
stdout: km/h 30
